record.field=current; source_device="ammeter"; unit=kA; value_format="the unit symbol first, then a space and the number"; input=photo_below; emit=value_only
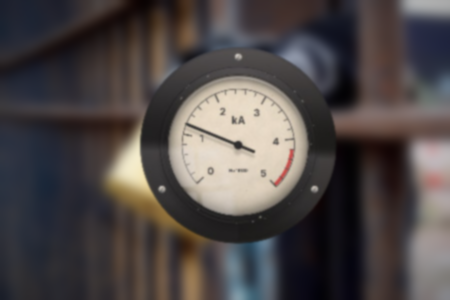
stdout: kA 1.2
